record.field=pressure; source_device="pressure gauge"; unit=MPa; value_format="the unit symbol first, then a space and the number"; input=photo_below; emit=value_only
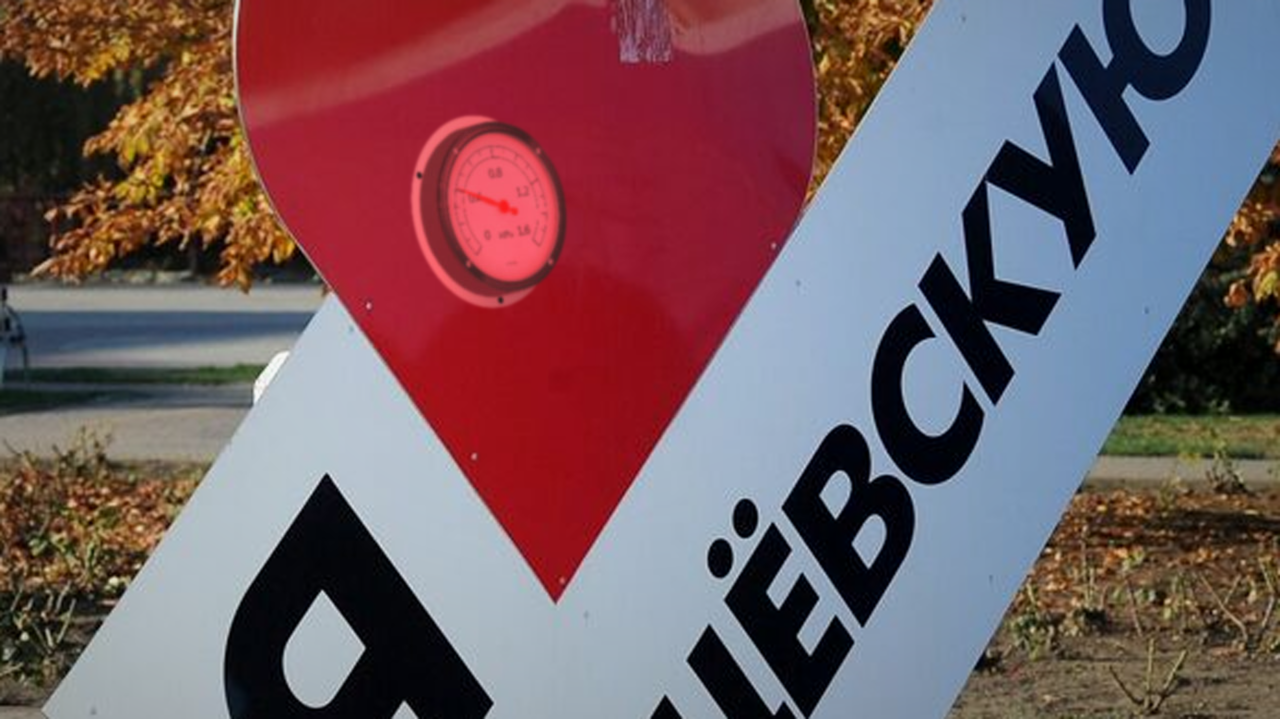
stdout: MPa 0.4
